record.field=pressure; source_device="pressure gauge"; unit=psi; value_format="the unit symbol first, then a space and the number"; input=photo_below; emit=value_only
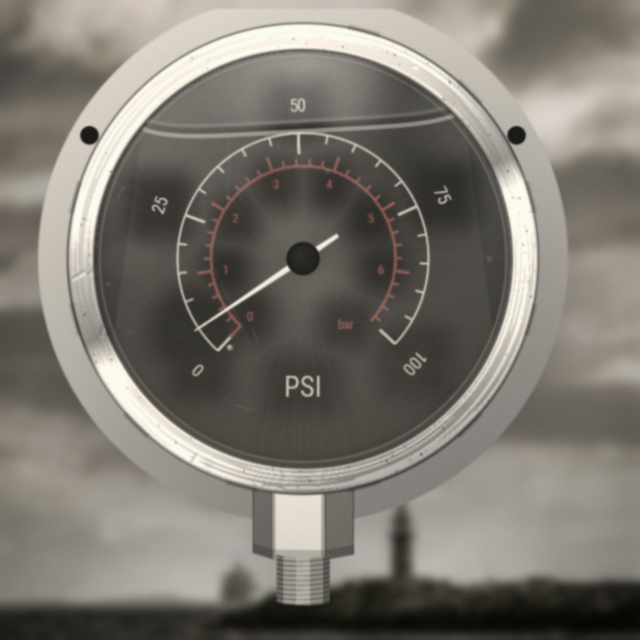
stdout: psi 5
